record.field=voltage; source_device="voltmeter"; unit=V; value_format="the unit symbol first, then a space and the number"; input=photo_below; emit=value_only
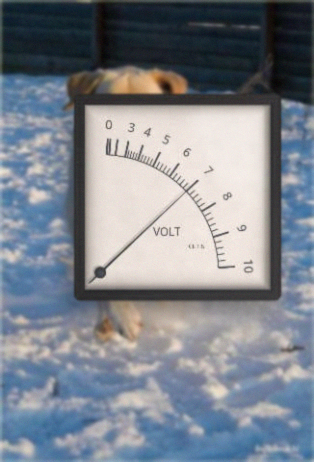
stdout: V 7
